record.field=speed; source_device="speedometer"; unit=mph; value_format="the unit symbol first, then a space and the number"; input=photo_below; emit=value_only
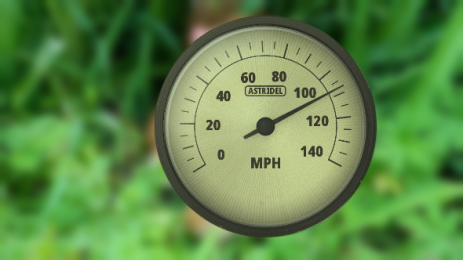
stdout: mph 107.5
